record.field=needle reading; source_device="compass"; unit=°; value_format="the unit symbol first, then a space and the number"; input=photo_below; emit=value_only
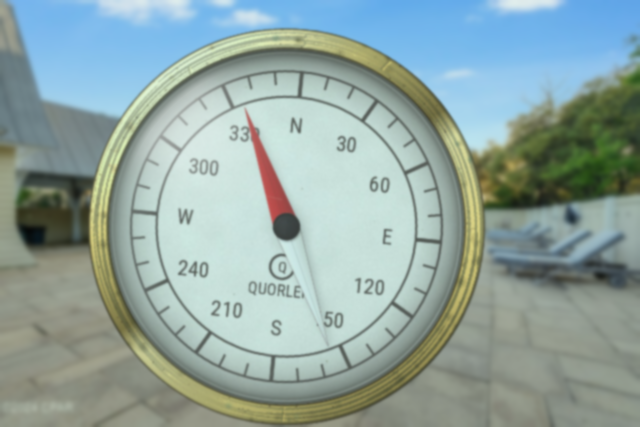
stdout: ° 335
